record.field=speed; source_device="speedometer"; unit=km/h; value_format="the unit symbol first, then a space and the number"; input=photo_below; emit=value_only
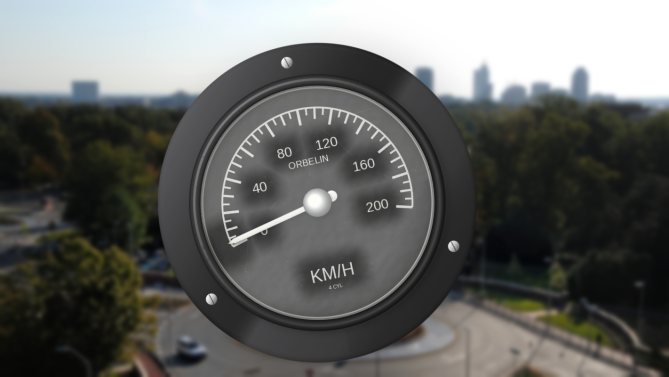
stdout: km/h 2.5
